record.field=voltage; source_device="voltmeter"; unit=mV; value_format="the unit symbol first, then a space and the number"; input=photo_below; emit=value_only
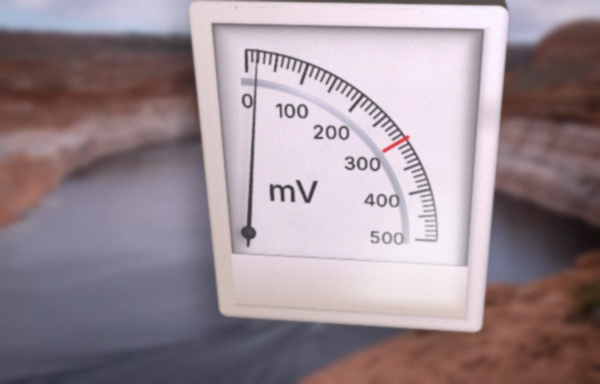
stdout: mV 20
